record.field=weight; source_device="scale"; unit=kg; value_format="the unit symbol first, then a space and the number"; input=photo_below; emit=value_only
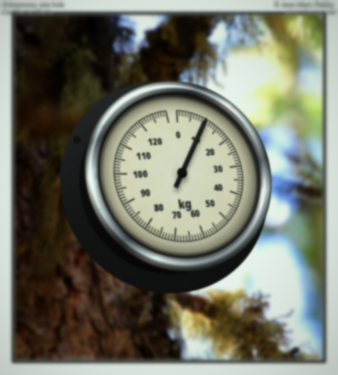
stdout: kg 10
